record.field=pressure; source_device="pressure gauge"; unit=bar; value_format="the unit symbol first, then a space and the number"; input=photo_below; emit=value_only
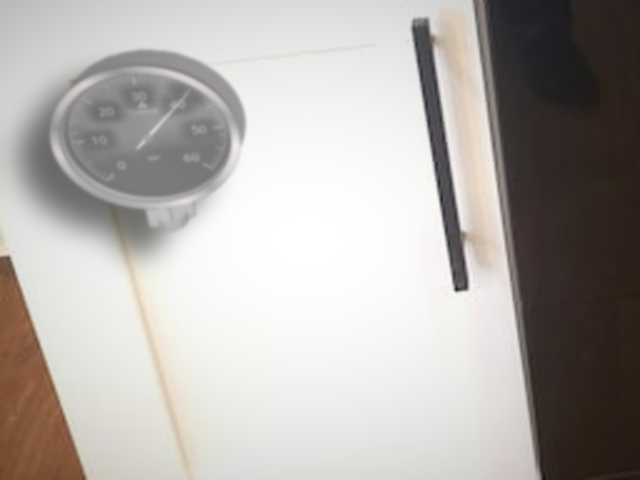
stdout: bar 40
